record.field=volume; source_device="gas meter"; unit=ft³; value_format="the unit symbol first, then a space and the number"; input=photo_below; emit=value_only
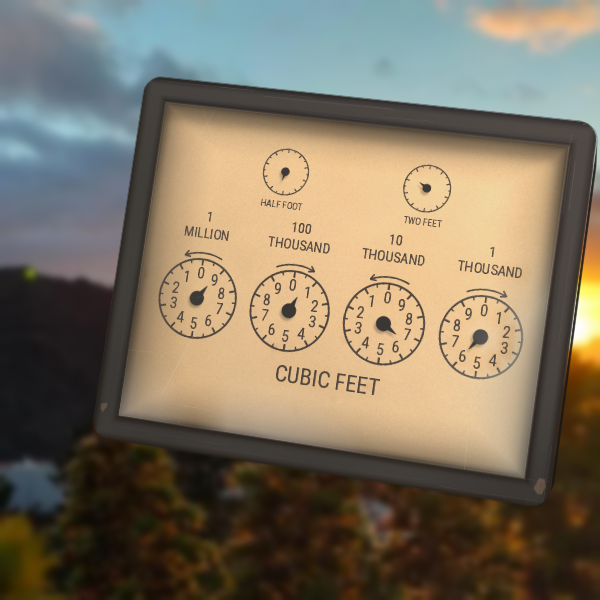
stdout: ft³ 906600
